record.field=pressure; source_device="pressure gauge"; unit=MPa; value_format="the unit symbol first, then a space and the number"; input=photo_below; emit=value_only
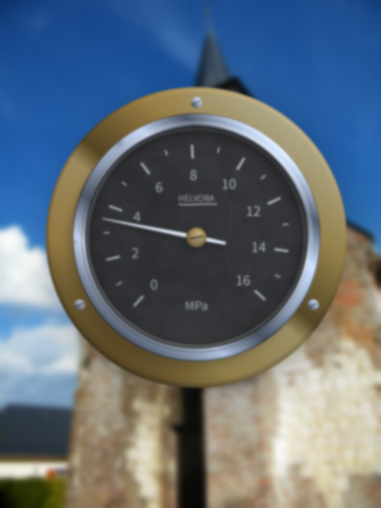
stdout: MPa 3.5
